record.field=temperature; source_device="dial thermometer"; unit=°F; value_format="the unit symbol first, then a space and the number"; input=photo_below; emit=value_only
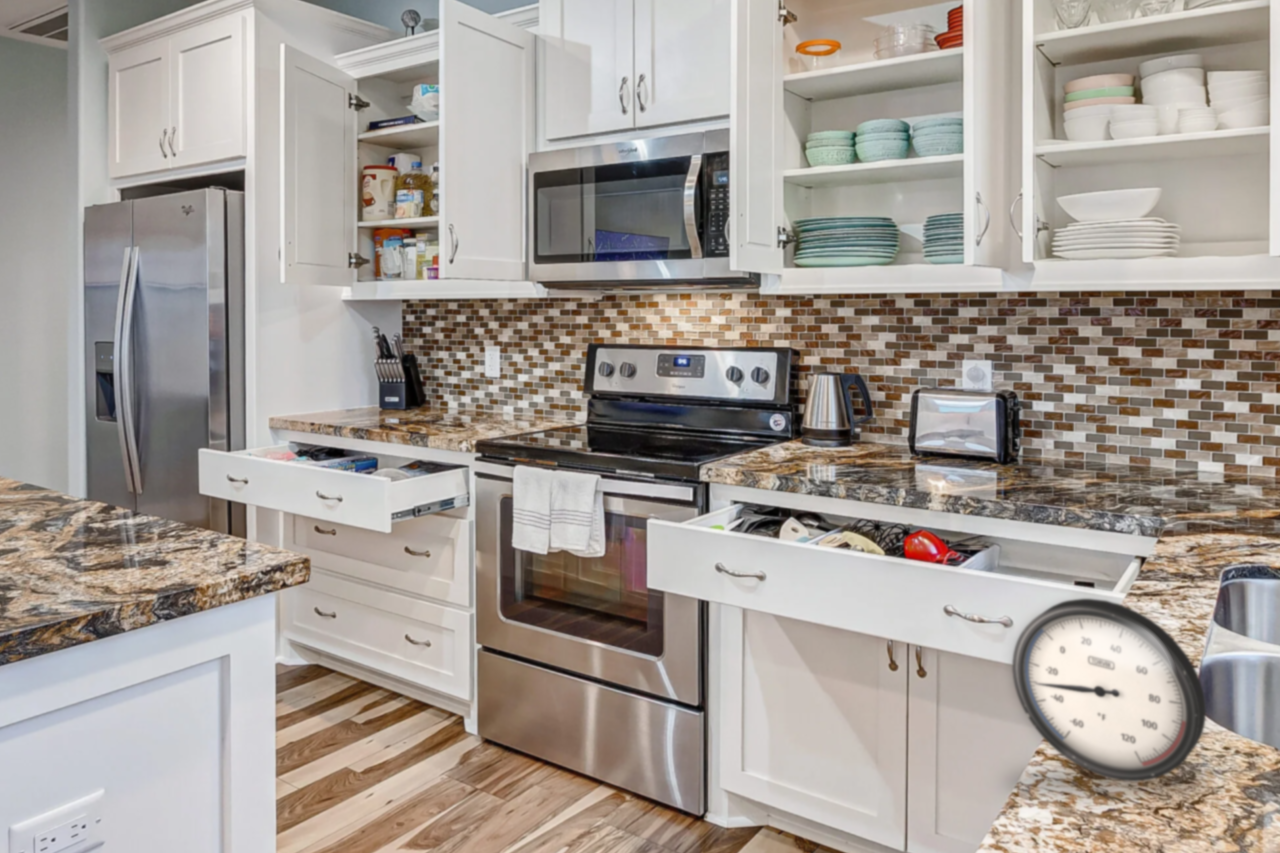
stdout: °F -30
